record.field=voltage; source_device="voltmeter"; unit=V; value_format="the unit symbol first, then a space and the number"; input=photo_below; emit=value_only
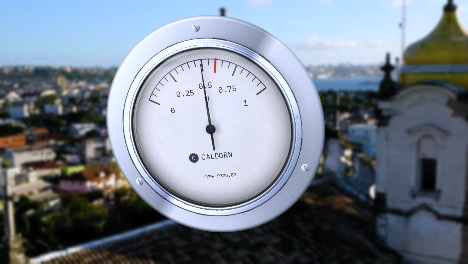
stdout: V 0.5
